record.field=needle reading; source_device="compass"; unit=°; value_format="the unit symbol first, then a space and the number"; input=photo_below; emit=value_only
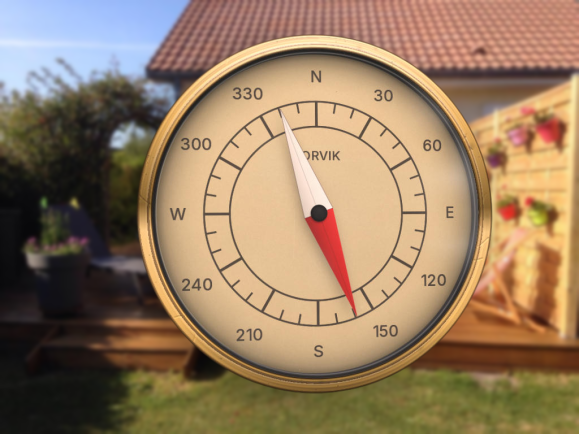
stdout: ° 160
